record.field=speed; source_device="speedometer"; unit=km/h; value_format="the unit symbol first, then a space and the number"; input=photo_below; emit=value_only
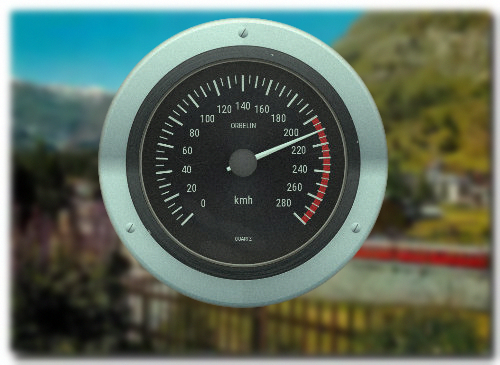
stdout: km/h 210
